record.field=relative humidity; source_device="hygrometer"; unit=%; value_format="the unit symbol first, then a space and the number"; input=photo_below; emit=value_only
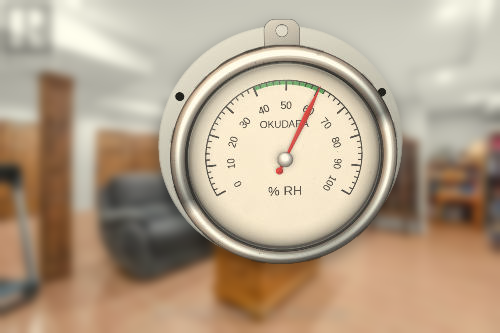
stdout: % 60
